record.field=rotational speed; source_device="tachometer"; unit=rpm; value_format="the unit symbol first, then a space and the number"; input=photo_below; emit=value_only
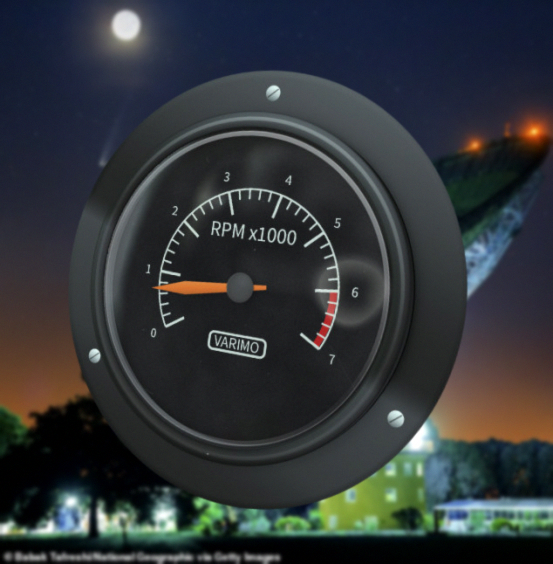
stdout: rpm 700
